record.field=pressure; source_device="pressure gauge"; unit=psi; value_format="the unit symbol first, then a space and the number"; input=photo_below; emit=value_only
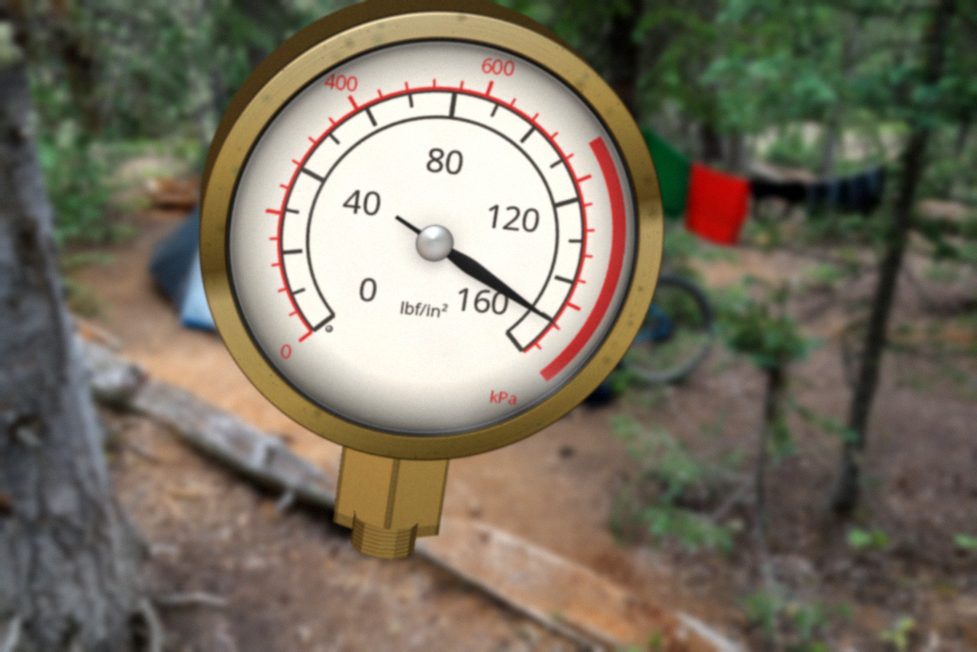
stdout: psi 150
